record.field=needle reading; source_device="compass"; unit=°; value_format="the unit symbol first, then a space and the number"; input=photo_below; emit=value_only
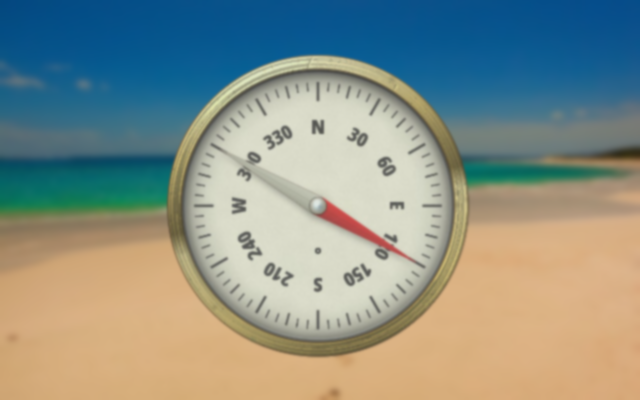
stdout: ° 120
